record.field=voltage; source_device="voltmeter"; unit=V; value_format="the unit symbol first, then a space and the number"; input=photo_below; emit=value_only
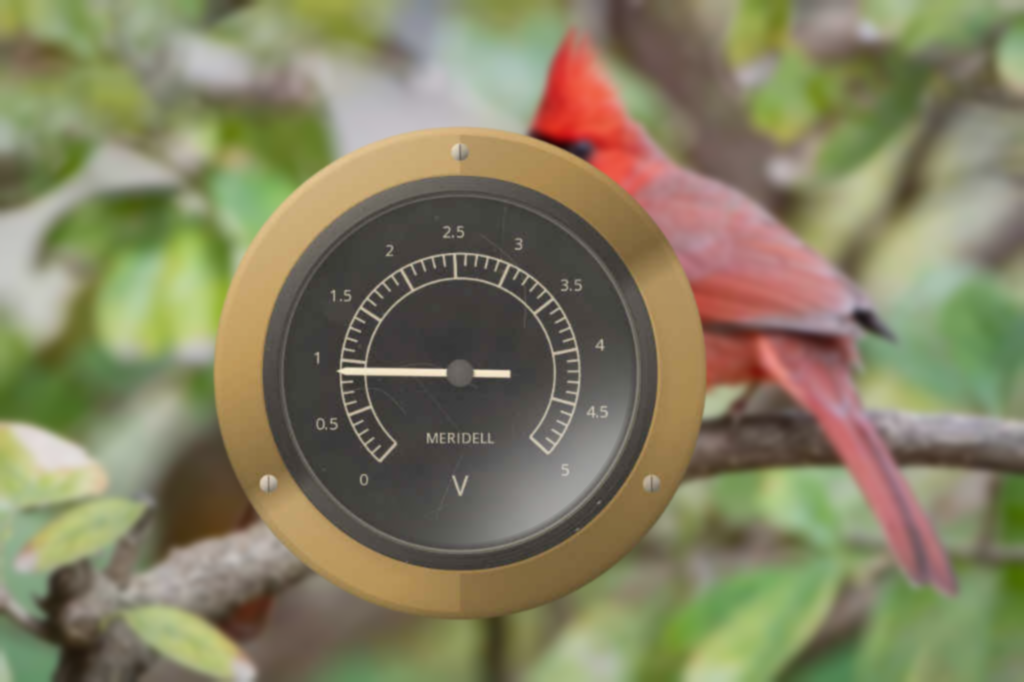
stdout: V 0.9
